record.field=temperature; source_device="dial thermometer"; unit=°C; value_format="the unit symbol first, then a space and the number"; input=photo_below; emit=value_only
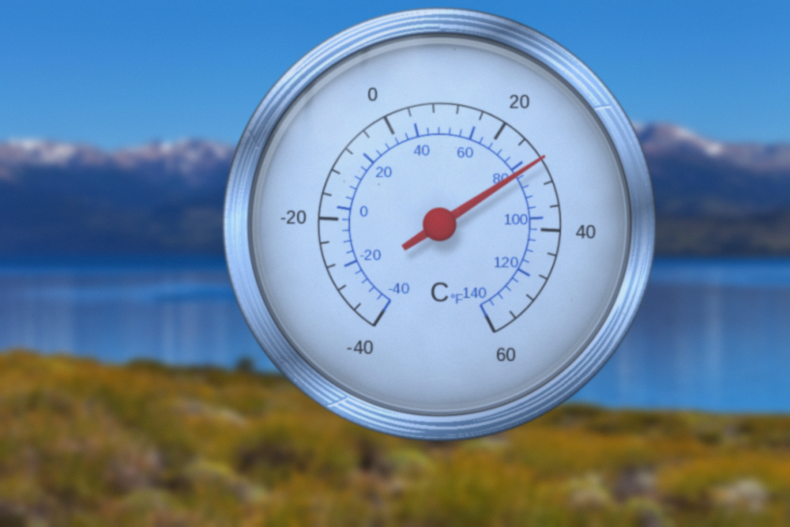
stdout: °C 28
